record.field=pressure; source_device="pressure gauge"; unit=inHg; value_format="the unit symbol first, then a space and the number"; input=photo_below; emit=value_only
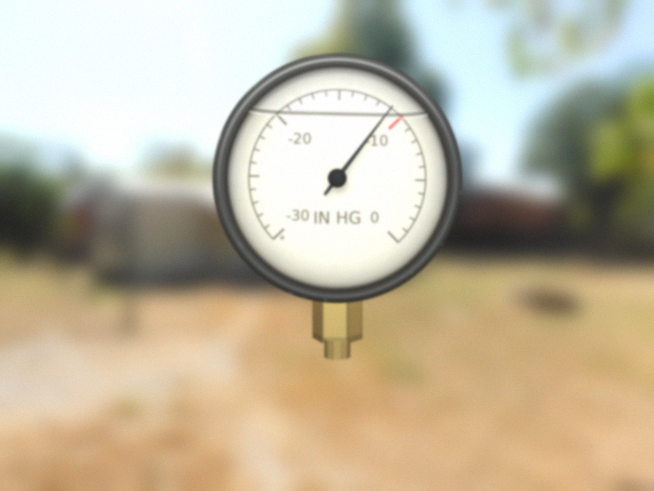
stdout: inHg -11
